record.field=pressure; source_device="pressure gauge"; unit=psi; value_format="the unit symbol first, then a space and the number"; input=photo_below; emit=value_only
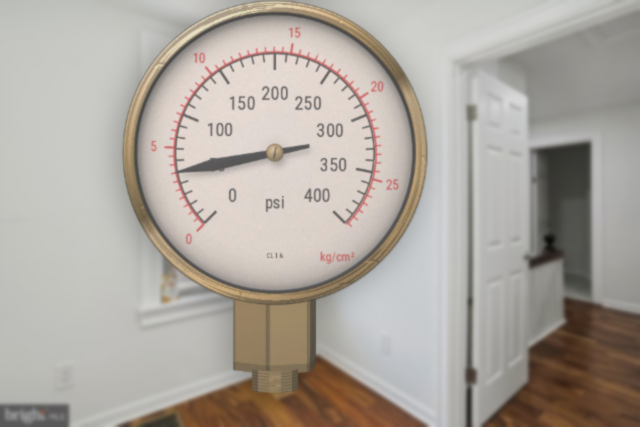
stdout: psi 50
